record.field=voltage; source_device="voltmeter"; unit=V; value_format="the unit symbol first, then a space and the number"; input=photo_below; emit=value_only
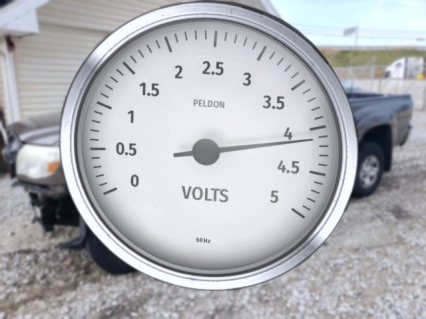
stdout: V 4.1
